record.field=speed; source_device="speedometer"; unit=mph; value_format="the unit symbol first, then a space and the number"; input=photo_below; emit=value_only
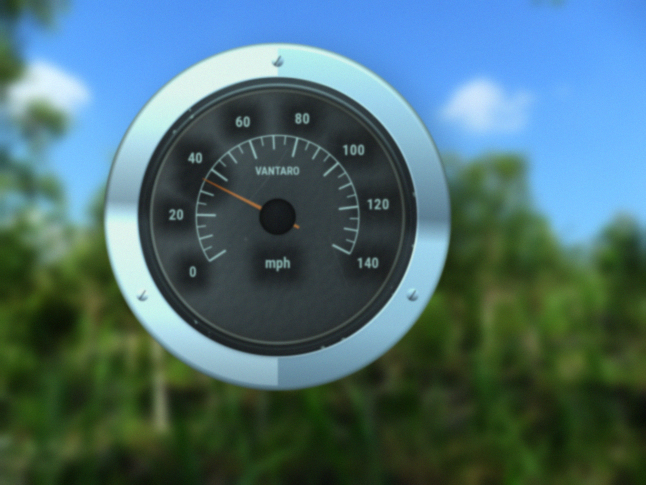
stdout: mph 35
